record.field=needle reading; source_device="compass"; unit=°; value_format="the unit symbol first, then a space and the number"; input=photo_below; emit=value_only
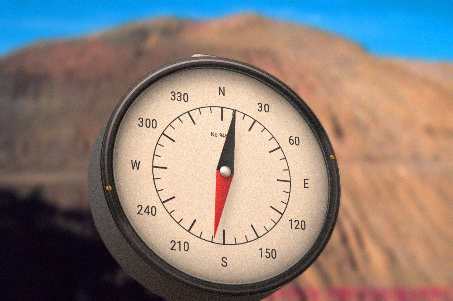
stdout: ° 190
